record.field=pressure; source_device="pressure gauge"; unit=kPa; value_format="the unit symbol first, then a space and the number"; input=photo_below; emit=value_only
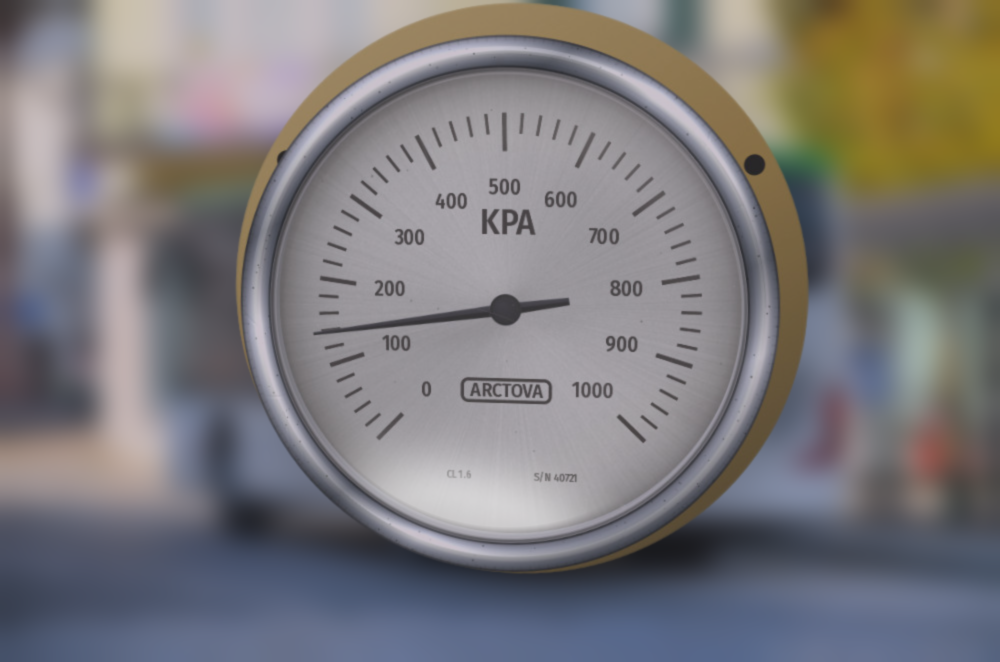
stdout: kPa 140
